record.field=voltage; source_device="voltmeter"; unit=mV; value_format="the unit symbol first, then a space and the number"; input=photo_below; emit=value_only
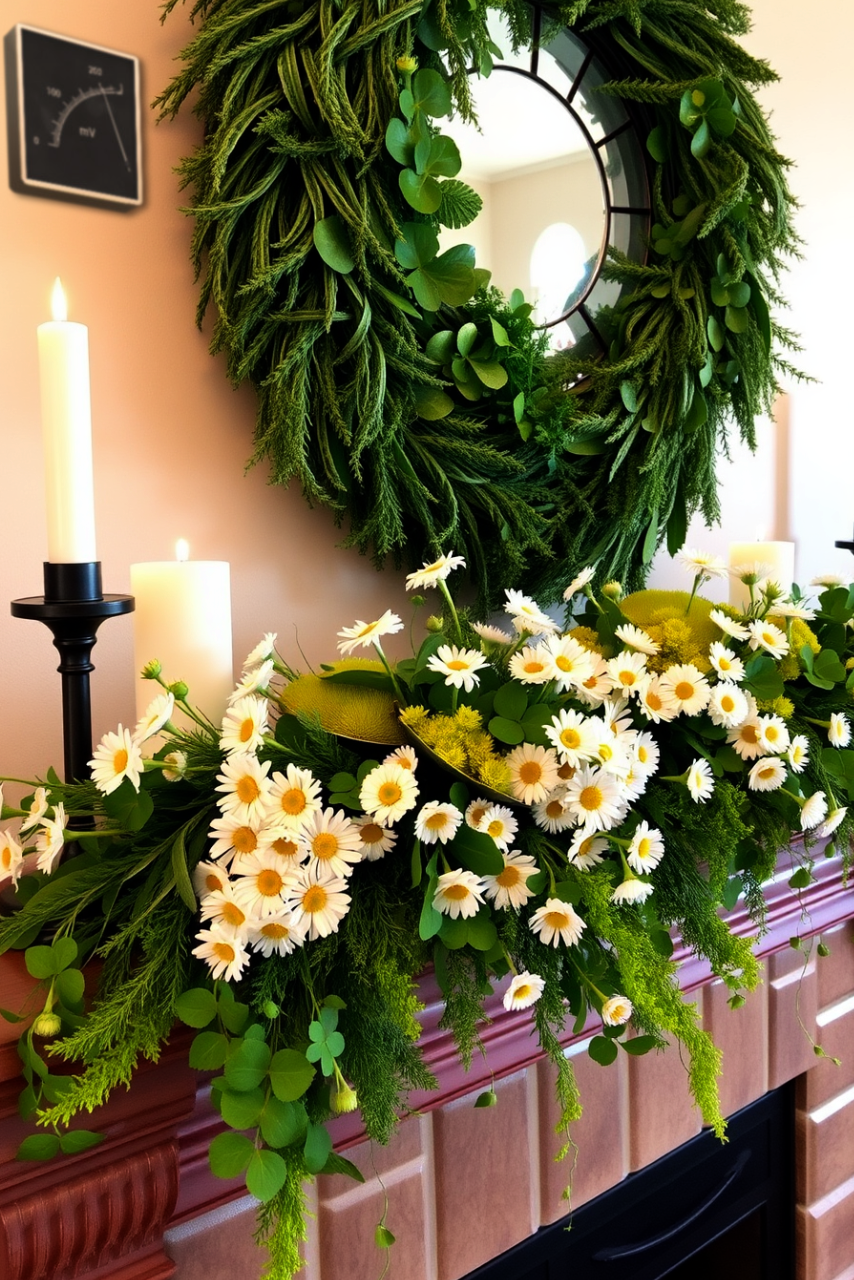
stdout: mV 200
